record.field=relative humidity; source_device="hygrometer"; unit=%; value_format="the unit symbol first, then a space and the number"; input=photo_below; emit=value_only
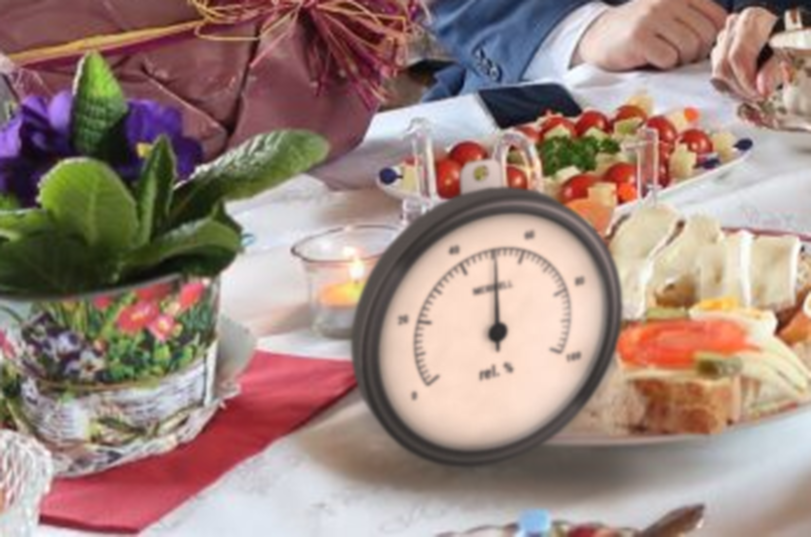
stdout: % 50
